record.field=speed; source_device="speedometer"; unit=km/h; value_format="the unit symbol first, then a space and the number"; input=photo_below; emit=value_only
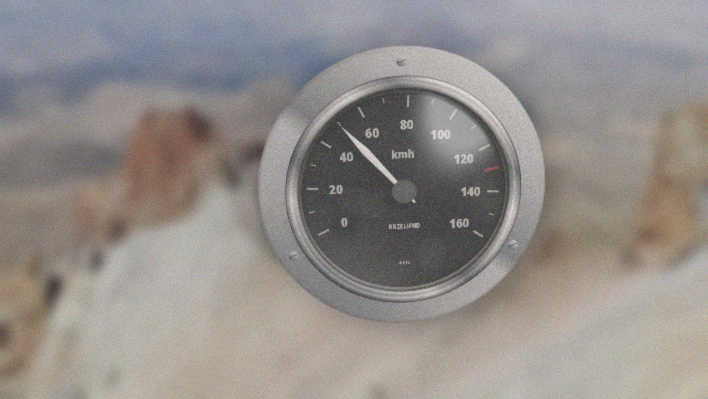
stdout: km/h 50
